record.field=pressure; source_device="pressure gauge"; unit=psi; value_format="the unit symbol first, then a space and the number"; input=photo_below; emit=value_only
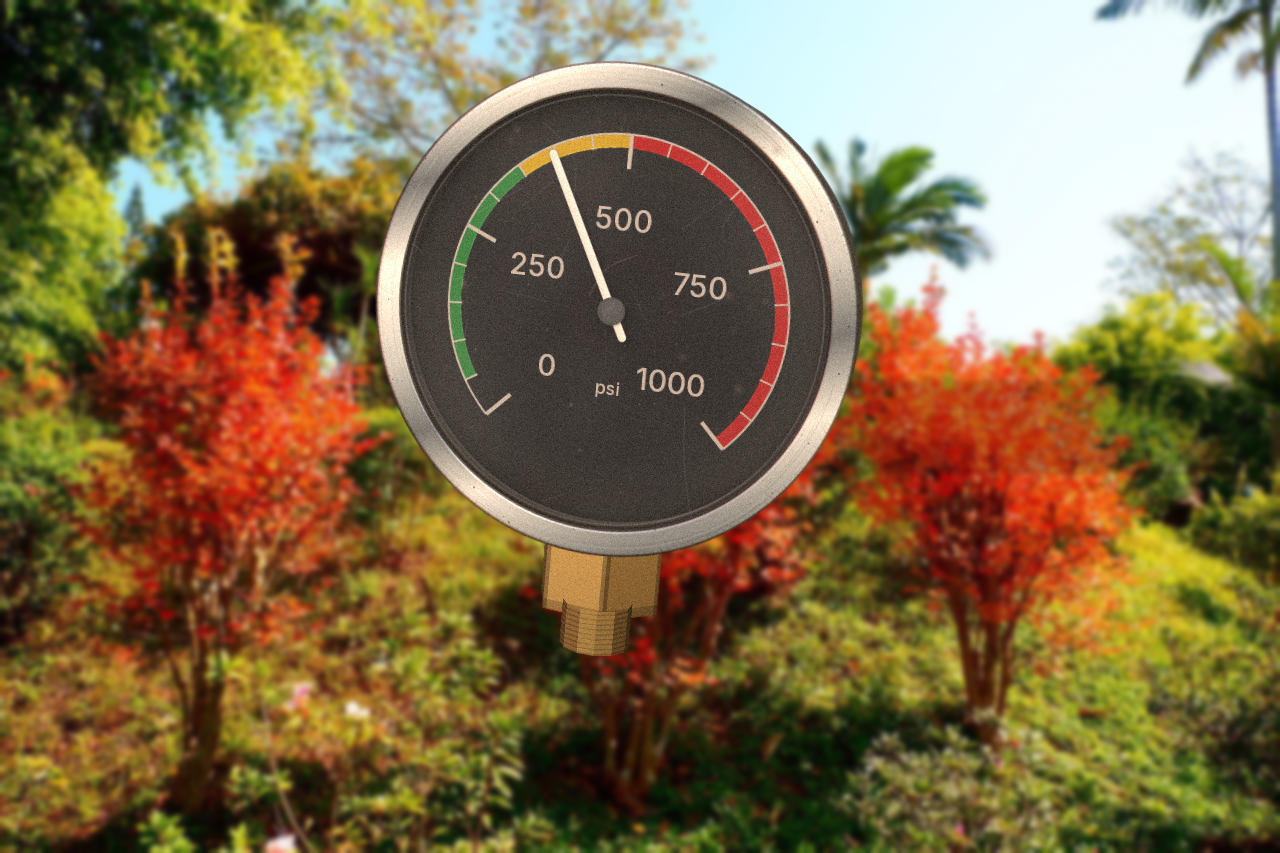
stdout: psi 400
